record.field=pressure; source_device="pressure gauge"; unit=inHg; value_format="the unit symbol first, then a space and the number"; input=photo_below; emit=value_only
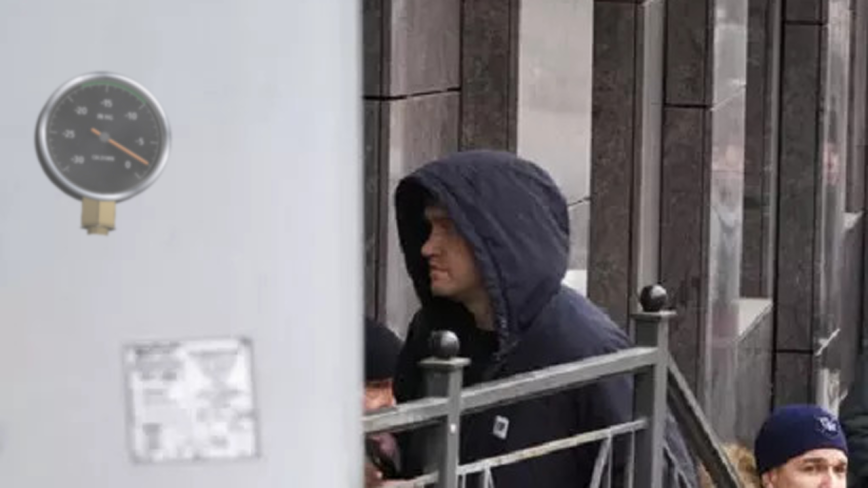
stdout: inHg -2
